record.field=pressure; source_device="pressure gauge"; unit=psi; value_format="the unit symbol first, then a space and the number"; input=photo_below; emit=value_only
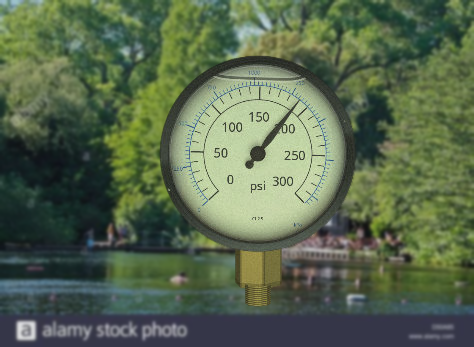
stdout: psi 190
